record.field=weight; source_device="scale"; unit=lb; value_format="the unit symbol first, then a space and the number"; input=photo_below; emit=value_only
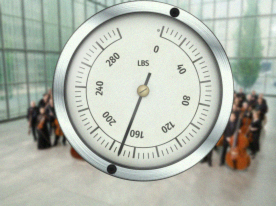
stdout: lb 172
